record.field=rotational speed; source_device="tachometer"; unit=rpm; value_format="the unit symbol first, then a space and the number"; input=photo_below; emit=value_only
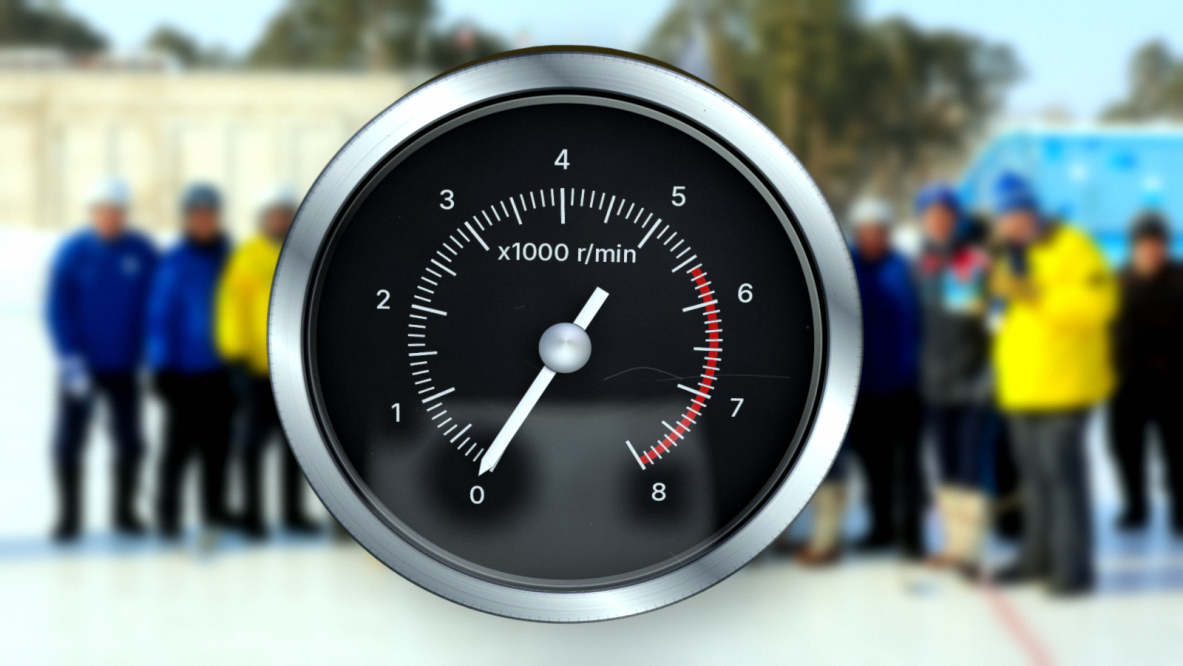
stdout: rpm 100
